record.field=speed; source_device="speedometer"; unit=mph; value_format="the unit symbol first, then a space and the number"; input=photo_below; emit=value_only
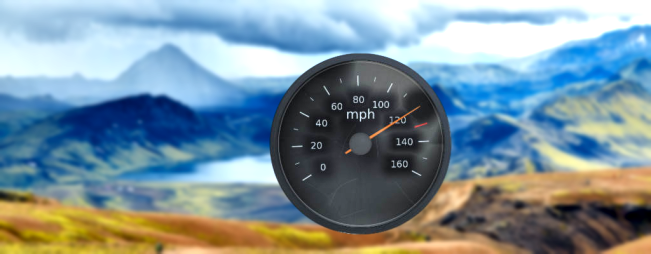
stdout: mph 120
